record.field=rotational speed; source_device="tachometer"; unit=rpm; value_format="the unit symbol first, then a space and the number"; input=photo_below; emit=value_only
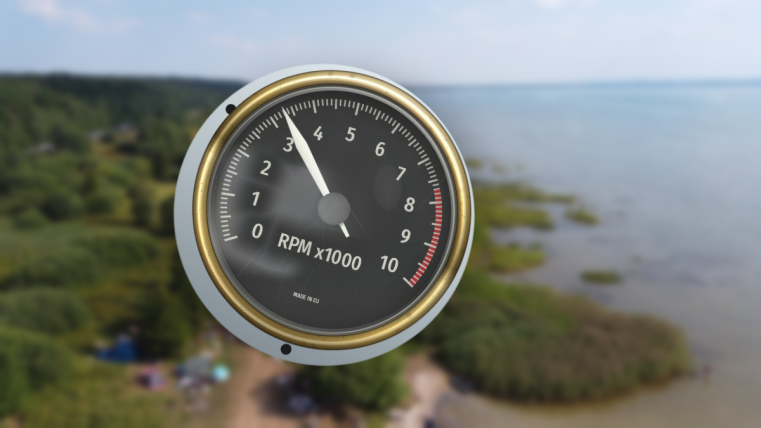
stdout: rpm 3300
